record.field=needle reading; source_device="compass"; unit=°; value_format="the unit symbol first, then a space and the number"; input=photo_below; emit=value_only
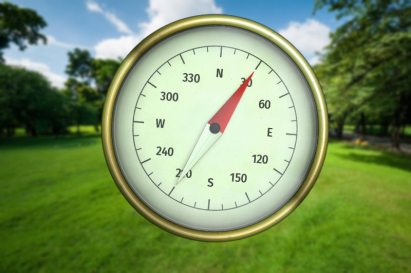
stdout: ° 30
